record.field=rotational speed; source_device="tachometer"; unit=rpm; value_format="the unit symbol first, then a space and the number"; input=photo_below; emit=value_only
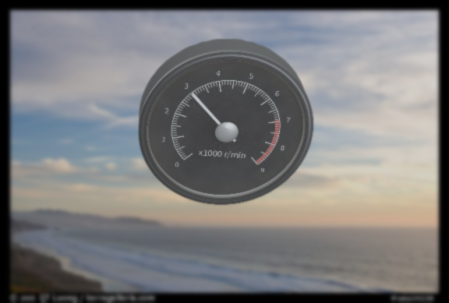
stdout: rpm 3000
